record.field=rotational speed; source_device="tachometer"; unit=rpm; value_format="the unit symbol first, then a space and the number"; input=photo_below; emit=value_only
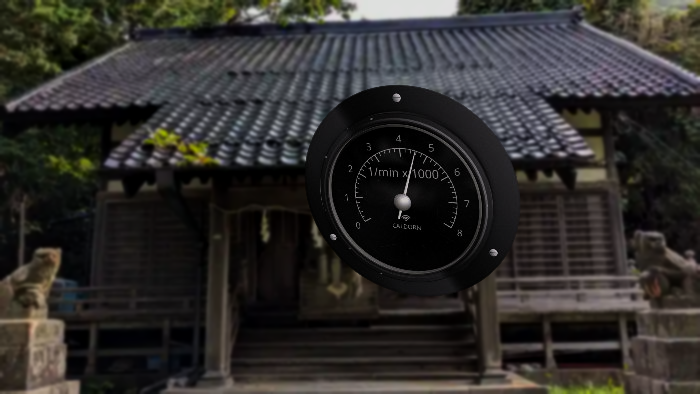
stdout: rpm 4600
